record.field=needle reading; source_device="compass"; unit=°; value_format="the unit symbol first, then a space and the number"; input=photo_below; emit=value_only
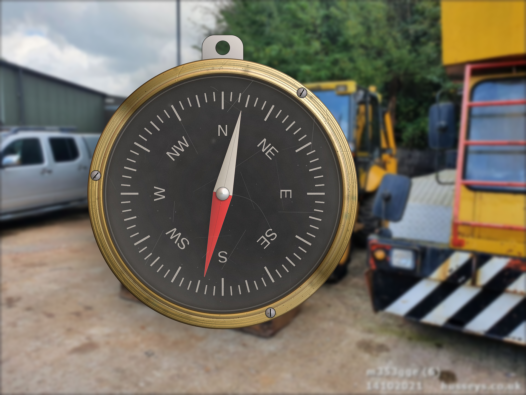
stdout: ° 192.5
